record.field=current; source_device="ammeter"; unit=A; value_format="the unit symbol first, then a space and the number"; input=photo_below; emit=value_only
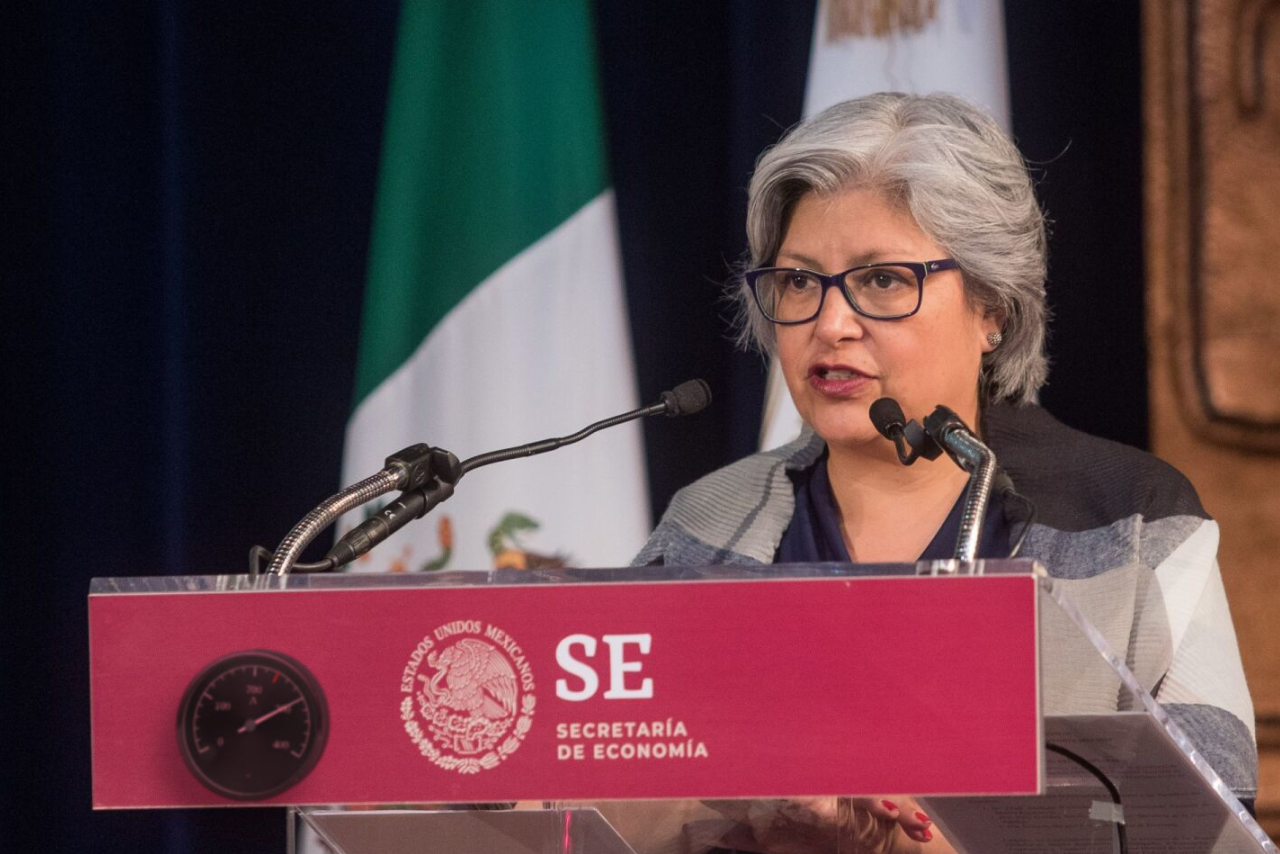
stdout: A 300
